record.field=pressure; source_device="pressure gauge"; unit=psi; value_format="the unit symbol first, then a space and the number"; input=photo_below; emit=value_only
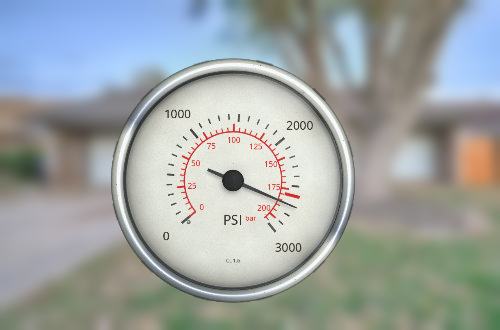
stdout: psi 2700
